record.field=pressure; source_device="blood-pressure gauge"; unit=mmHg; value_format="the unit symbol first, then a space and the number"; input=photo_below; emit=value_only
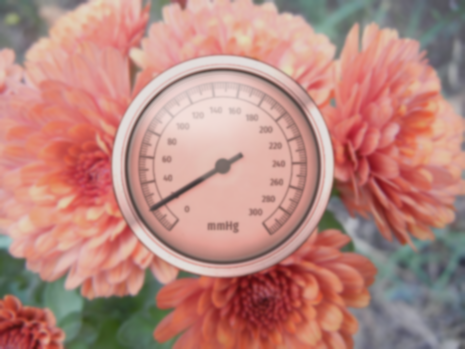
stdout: mmHg 20
